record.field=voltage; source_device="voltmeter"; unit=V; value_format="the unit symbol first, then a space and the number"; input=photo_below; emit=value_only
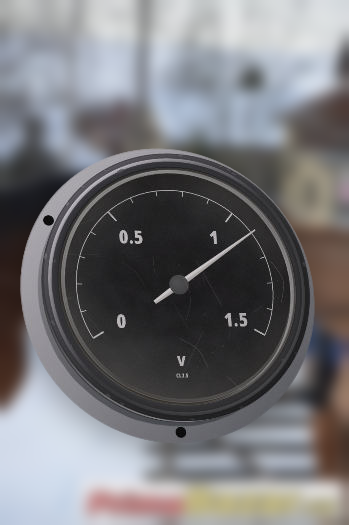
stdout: V 1.1
